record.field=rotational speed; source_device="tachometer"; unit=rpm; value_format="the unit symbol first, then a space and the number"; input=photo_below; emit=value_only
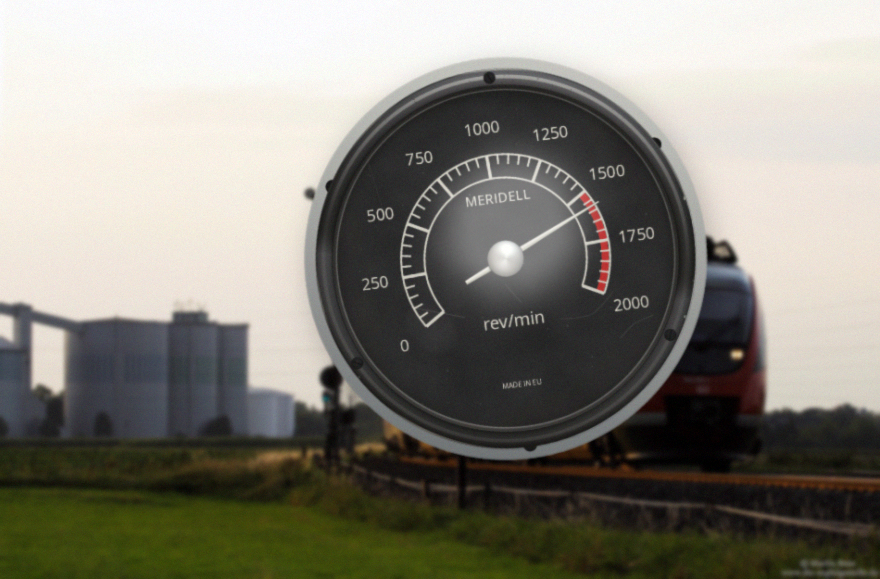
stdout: rpm 1575
